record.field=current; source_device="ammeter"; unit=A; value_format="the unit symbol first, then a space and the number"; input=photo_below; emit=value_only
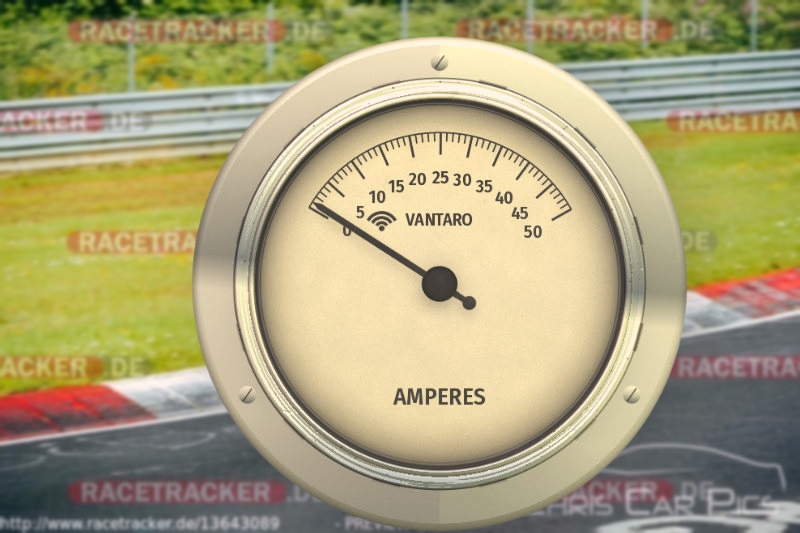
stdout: A 1
